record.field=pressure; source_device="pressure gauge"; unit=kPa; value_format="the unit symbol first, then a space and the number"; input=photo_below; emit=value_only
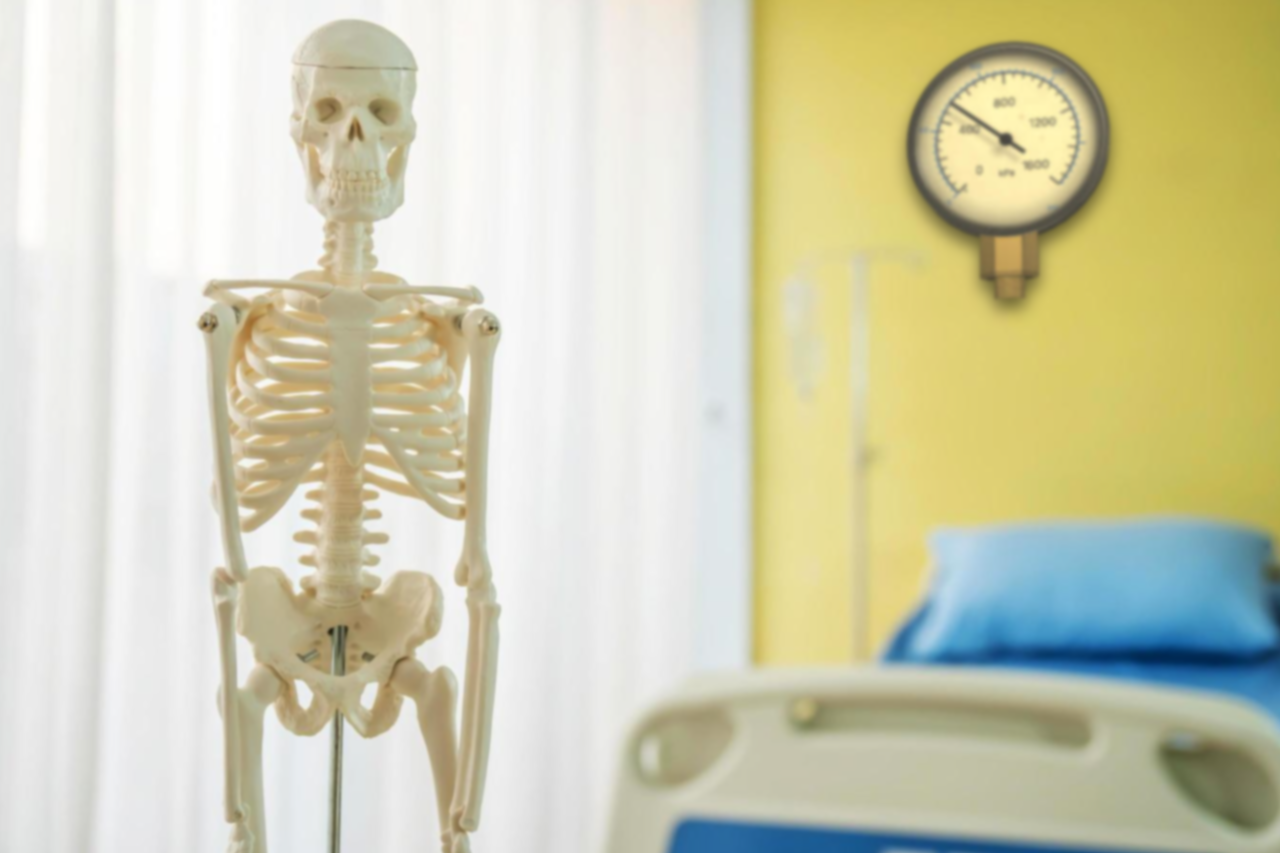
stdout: kPa 500
